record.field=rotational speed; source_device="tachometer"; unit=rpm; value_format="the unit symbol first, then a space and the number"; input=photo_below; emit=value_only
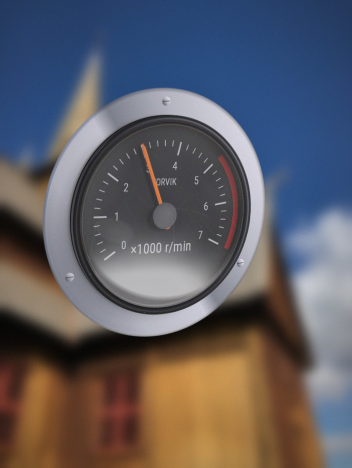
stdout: rpm 3000
